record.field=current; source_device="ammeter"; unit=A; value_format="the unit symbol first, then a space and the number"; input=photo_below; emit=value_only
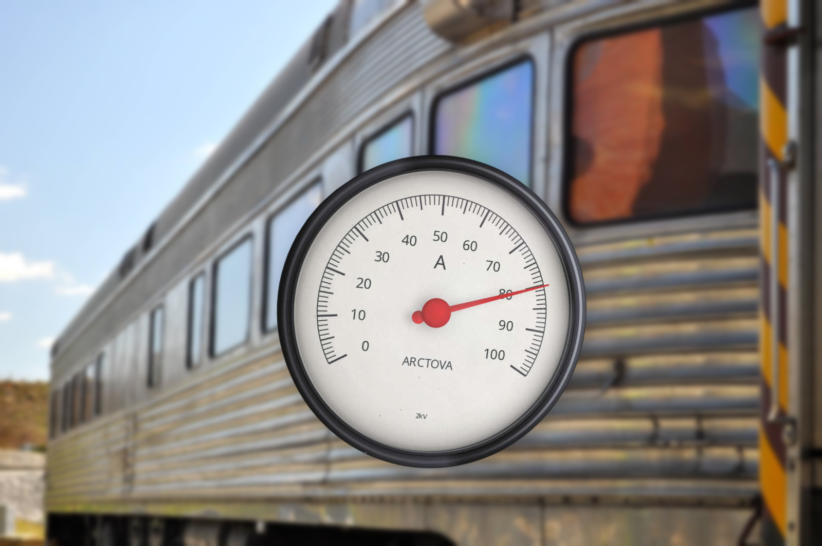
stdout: A 80
